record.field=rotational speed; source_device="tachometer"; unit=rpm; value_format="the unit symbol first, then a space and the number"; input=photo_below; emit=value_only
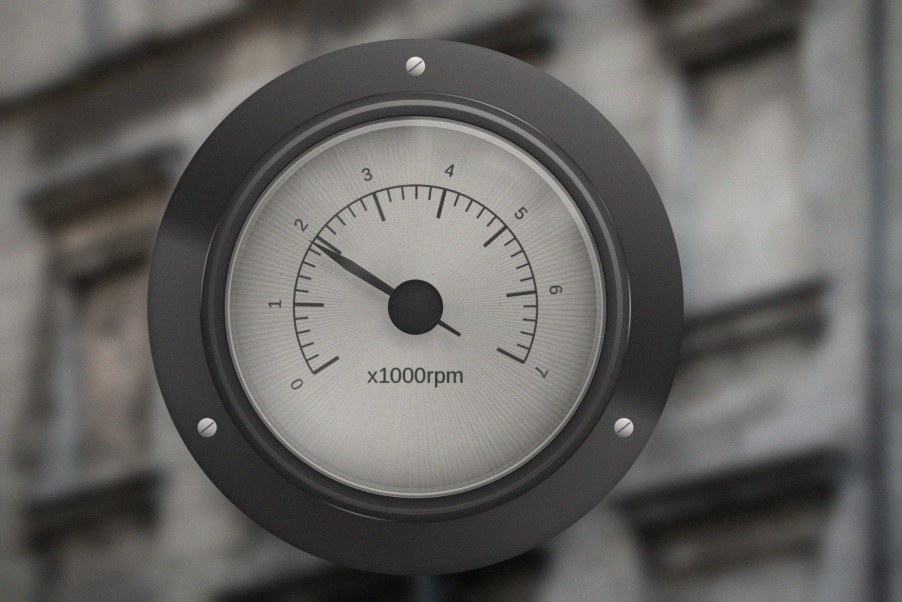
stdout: rpm 1900
